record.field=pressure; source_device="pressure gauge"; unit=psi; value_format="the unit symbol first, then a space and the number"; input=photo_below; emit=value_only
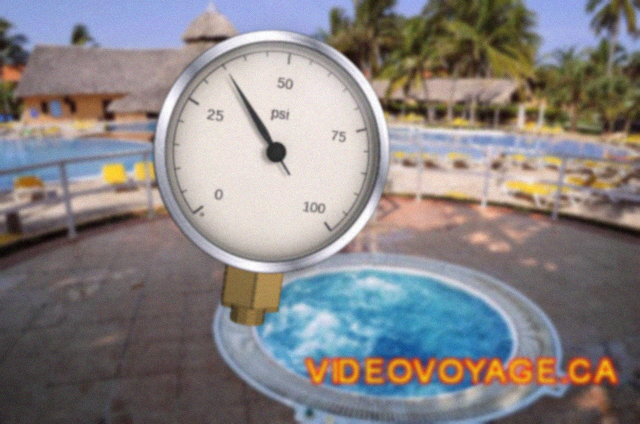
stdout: psi 35
